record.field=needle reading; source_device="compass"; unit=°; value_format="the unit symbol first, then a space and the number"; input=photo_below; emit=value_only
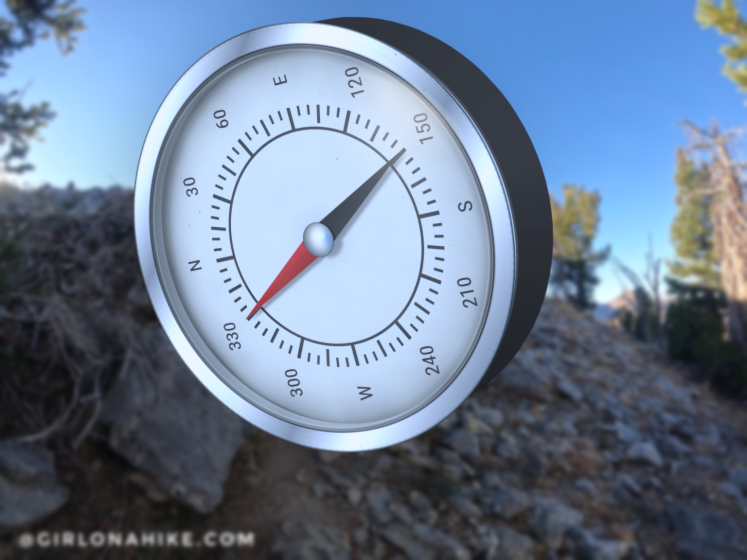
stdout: ° 330
